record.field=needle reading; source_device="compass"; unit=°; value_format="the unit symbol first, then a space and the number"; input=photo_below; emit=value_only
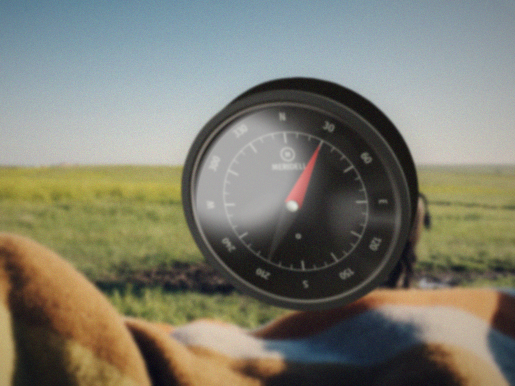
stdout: ° 30
